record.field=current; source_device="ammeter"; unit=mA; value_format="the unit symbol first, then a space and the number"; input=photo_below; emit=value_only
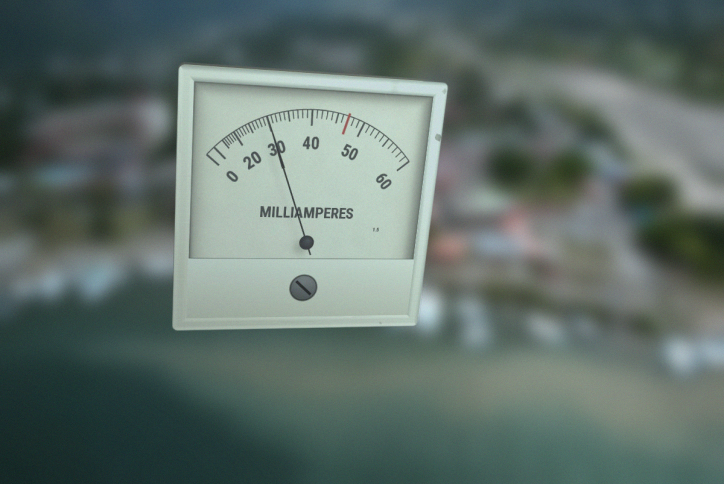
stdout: mA 30
